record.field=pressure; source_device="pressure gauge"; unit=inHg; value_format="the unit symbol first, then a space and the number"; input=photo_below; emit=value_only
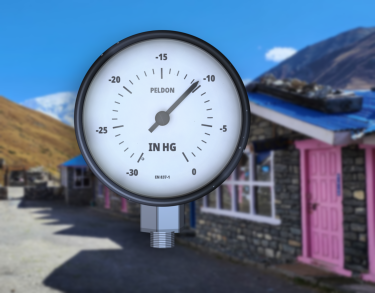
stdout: inHg -10.5
